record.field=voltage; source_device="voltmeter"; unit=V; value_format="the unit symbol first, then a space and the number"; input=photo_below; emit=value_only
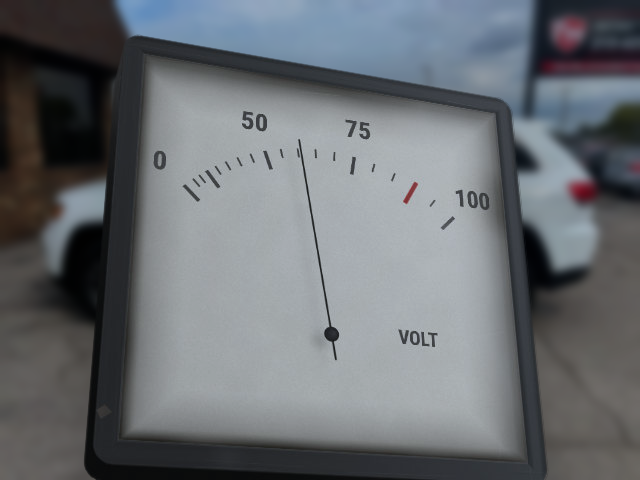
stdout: V 60
